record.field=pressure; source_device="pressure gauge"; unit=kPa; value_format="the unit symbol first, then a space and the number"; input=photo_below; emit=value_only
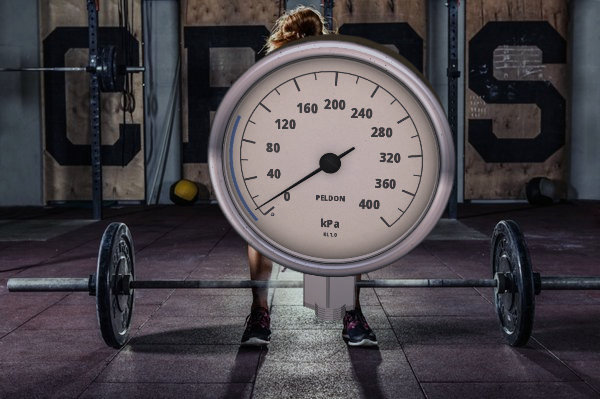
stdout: kPa 10
